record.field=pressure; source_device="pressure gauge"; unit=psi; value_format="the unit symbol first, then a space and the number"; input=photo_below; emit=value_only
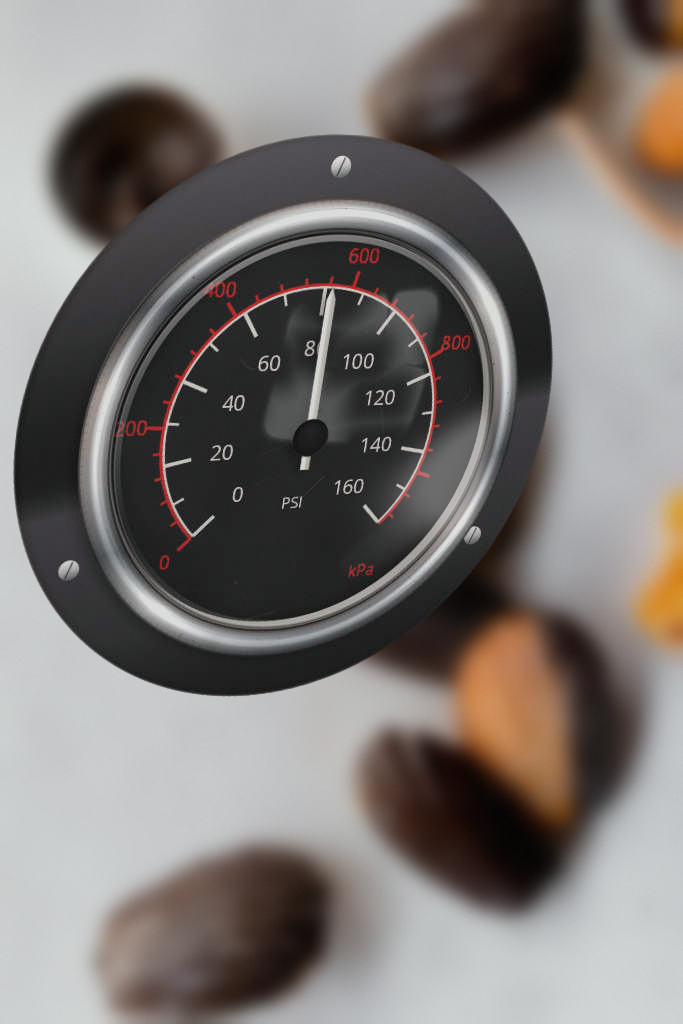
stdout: psi 80
